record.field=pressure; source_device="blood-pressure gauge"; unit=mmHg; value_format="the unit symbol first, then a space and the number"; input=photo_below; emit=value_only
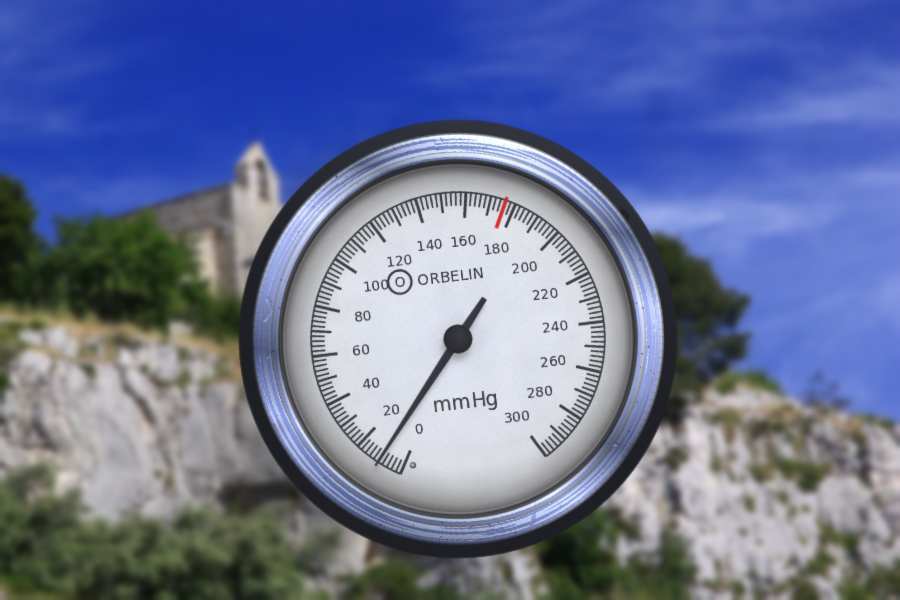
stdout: mmHg 10
